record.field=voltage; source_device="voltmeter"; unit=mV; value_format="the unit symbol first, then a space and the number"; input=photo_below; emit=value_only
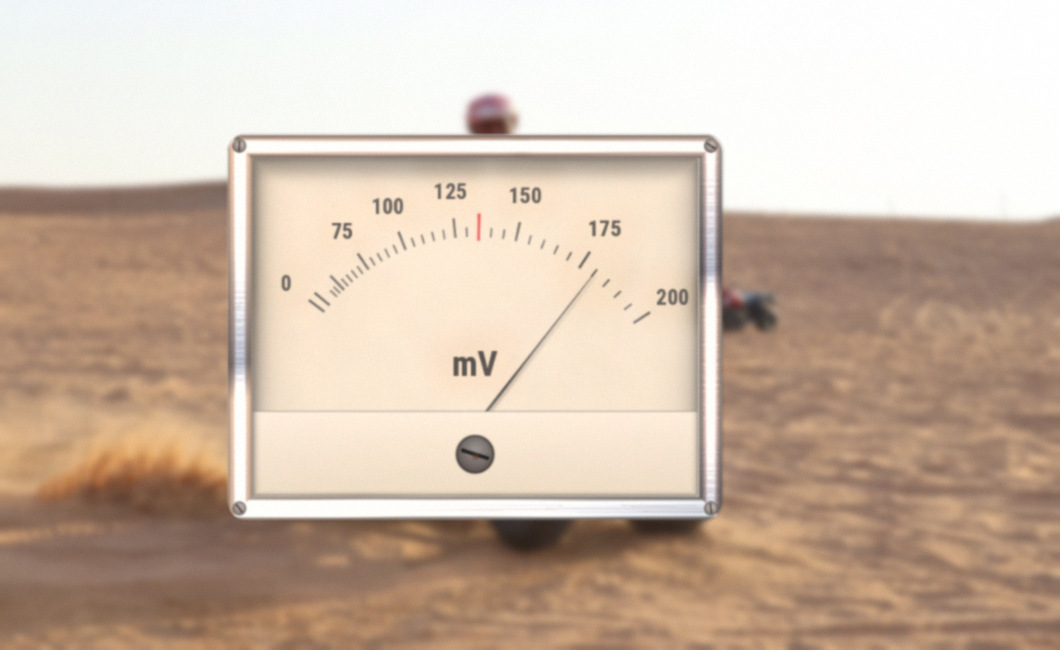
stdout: mV 180
